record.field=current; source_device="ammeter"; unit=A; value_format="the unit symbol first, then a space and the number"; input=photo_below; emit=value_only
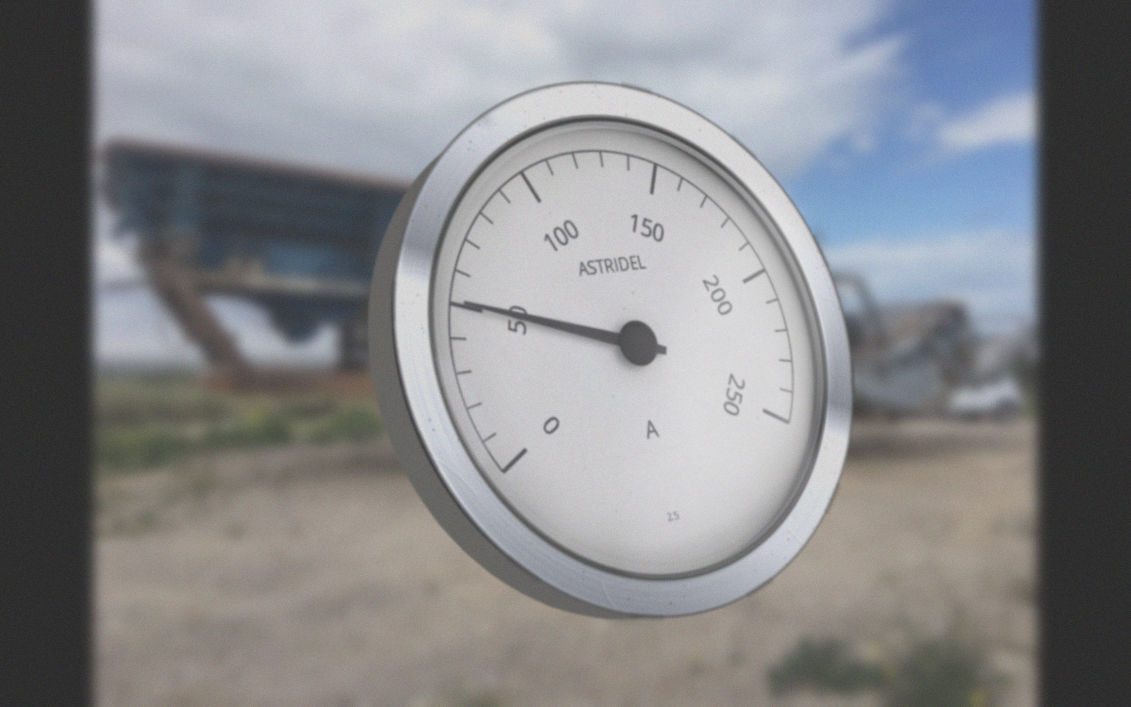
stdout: A 50
